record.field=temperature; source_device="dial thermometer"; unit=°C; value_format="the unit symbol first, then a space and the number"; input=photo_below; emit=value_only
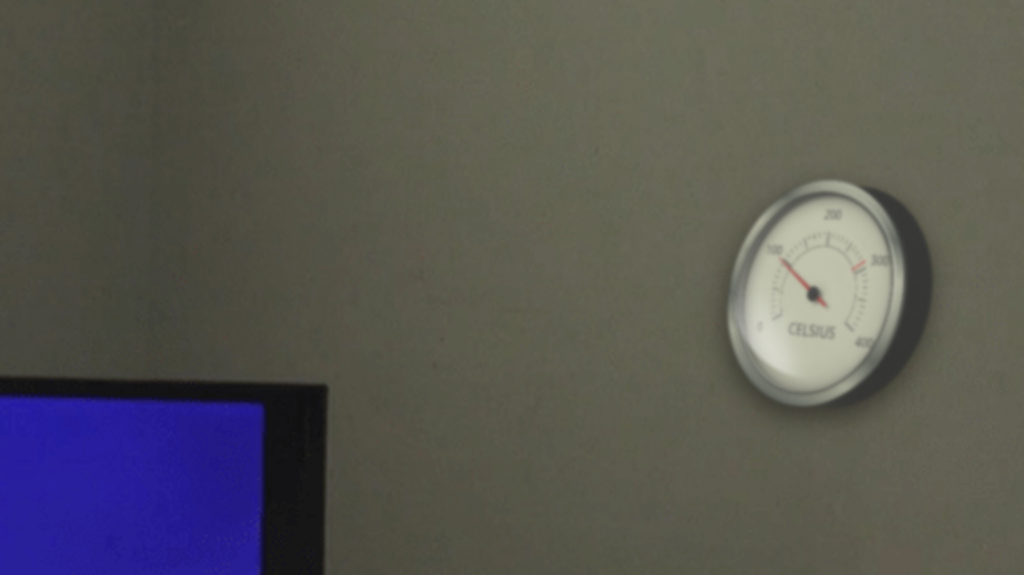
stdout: °C 100
